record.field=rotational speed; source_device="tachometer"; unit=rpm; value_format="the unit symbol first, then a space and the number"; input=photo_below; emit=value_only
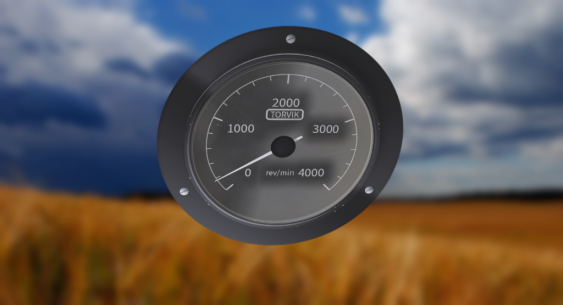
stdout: rpm 200
